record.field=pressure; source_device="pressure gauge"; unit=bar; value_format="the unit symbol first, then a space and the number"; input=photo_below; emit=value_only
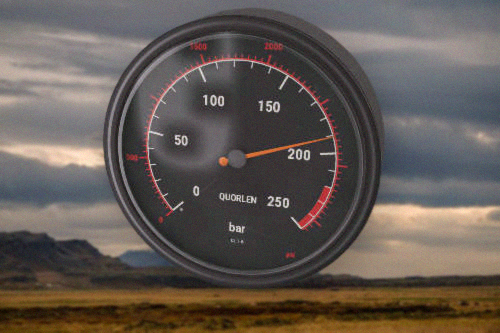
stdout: bar 190
